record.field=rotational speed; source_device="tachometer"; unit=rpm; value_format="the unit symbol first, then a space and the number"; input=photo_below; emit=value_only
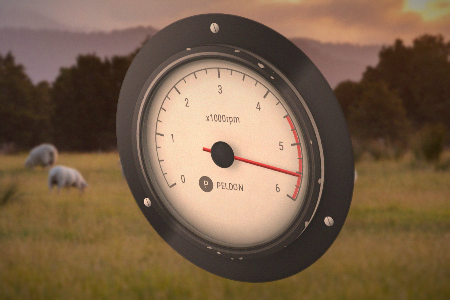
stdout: rpm 5500
